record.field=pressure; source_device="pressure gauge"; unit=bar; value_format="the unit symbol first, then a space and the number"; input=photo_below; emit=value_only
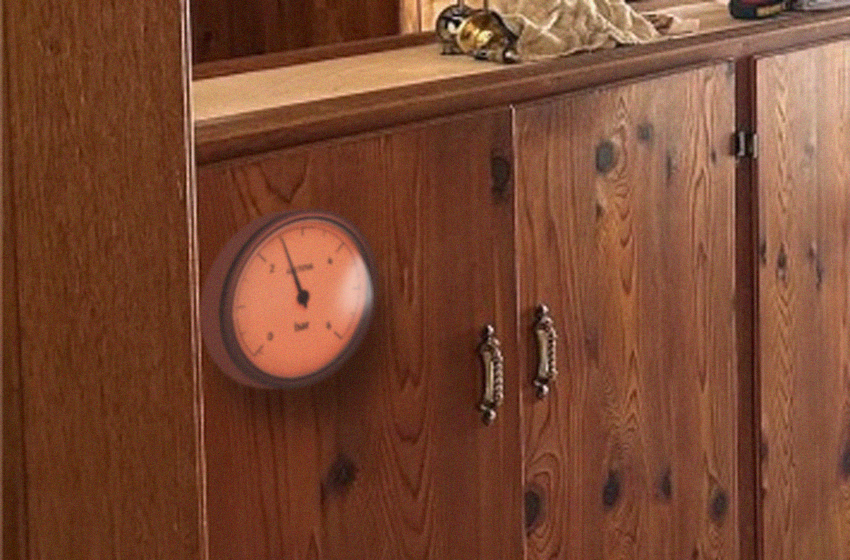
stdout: bar 2.5
